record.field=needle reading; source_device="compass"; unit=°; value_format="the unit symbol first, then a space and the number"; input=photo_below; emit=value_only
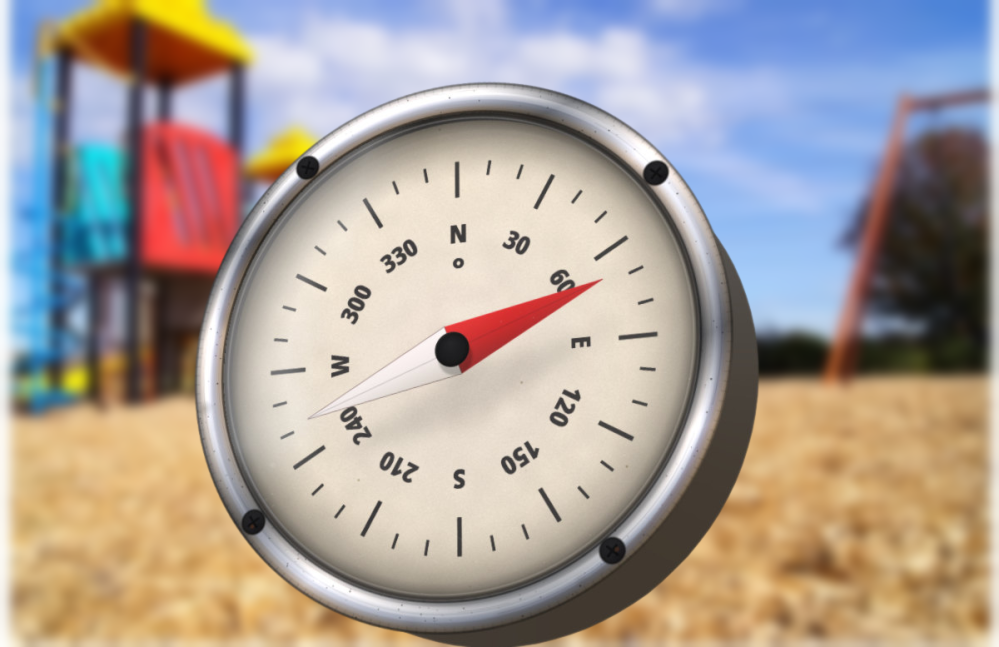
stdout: ° 70
